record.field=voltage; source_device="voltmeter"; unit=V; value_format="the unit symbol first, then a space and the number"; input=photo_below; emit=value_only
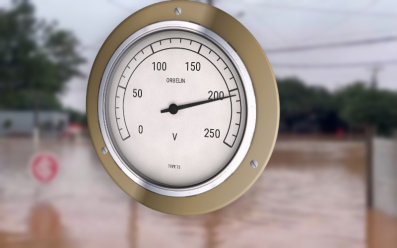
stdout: V 205
